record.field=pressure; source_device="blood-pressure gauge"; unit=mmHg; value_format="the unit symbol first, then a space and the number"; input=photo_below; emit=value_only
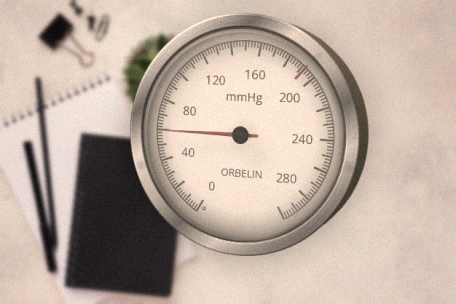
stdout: mmHg 60
